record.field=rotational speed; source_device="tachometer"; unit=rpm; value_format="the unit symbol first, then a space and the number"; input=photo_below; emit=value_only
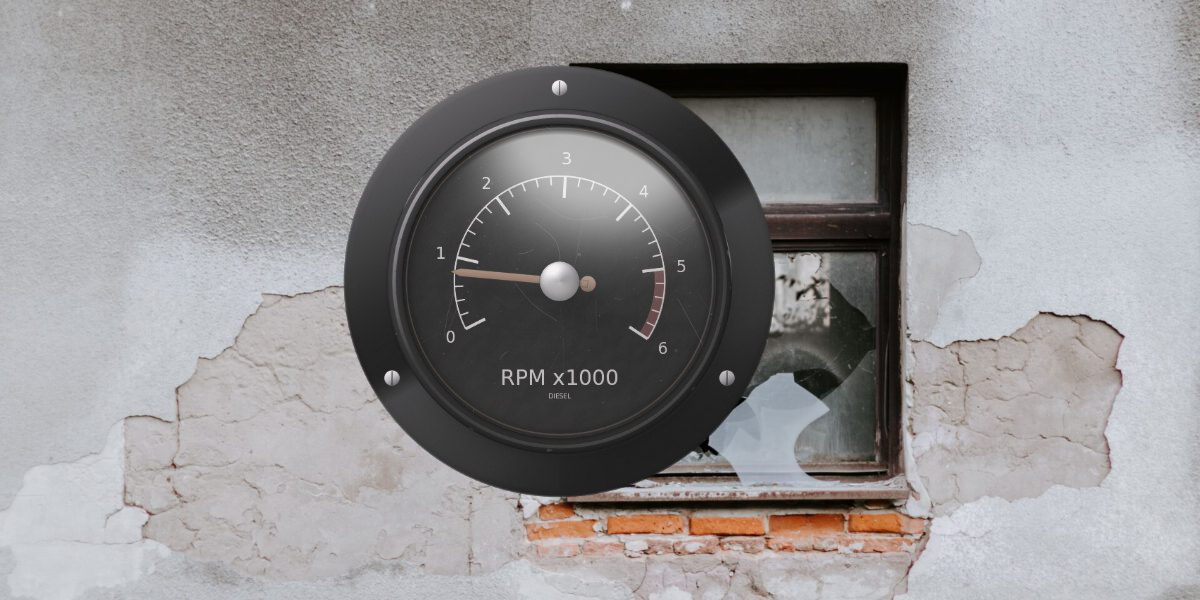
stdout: rpm 800
